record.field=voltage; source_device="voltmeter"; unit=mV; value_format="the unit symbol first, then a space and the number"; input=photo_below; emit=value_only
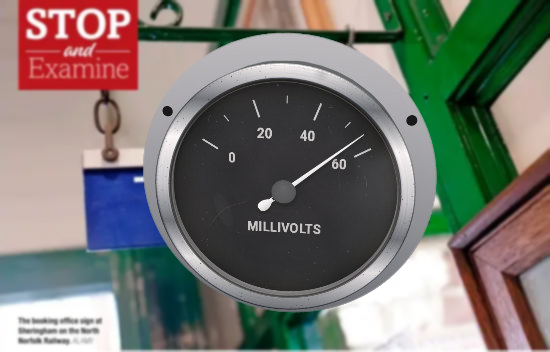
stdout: mV 55
